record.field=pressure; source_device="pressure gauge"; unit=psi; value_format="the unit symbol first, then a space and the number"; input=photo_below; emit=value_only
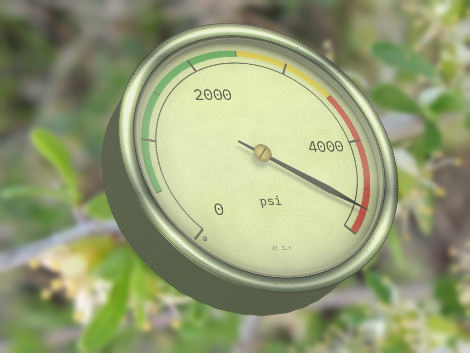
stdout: psi 4750
